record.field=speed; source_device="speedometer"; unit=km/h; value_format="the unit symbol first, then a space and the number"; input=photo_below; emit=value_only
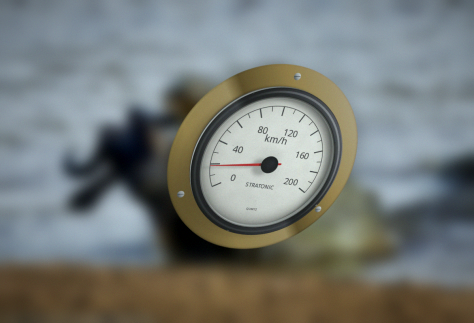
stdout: km/h 20
